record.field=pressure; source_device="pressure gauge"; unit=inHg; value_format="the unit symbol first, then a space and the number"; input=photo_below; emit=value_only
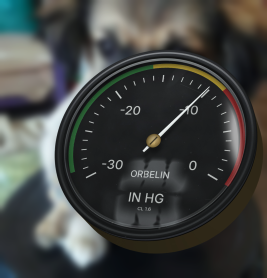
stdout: inHg -10
